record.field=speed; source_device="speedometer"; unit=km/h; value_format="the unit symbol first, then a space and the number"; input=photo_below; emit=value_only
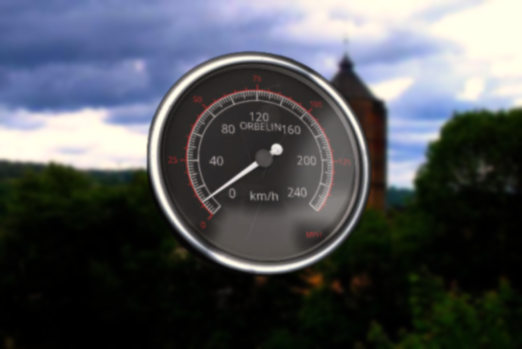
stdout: km/h 10
